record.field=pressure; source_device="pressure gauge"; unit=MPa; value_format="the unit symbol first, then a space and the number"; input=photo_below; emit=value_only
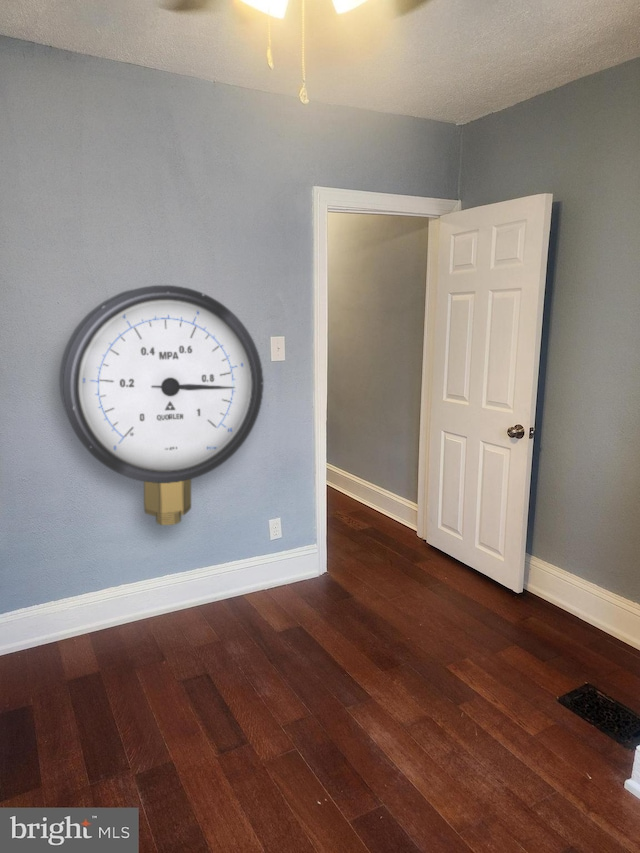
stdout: MPa 0.85
